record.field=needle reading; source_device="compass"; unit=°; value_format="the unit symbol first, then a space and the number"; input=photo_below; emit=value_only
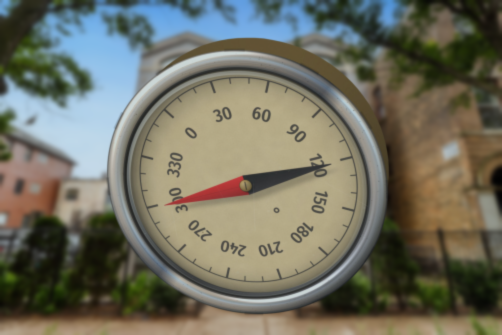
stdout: ° 300
